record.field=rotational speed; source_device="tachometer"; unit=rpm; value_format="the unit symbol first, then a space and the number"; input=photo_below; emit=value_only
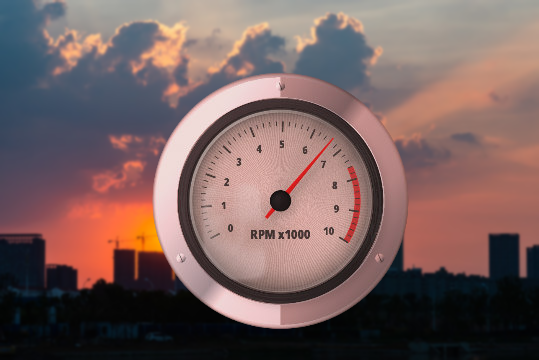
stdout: rpm 6600
